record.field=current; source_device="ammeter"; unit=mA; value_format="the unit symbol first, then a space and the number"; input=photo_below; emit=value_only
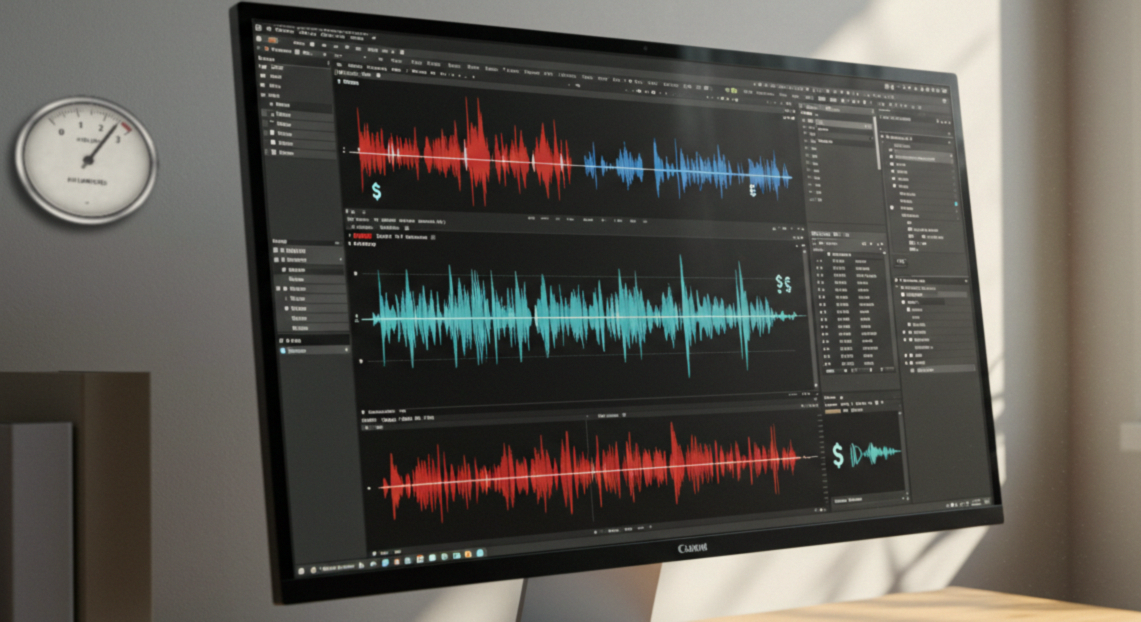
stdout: mA 2.5
